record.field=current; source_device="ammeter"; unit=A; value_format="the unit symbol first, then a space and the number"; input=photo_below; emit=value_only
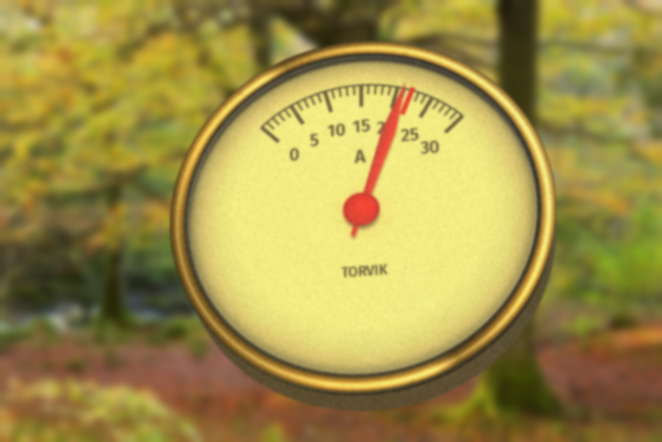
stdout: A 21
